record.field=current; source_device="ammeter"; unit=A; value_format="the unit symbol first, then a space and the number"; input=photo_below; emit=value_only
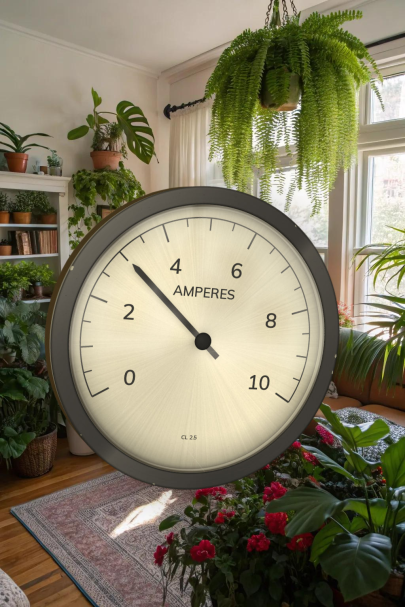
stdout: A 3
